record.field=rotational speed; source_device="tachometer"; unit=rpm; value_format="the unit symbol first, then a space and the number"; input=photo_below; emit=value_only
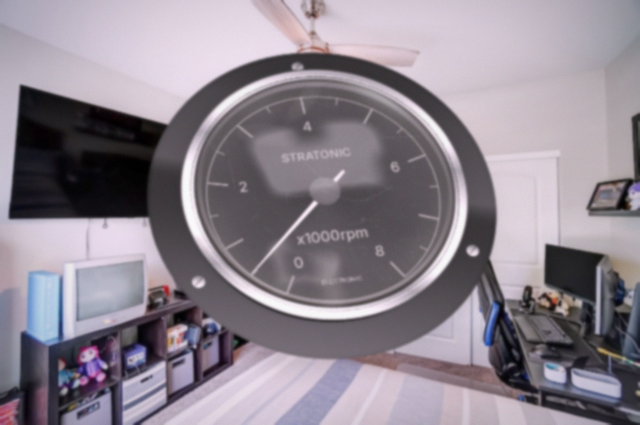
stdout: rpm 500
